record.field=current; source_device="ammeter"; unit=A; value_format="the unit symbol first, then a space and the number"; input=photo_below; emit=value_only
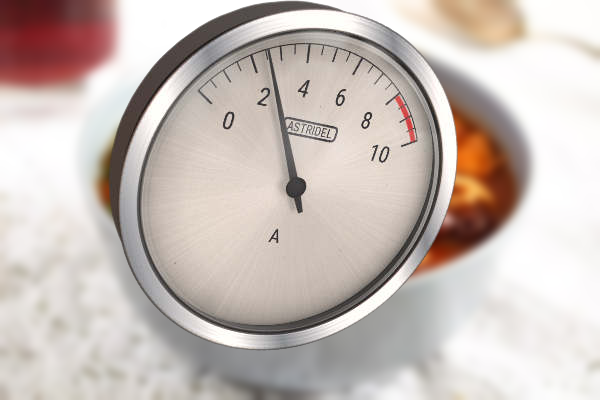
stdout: A 2.5
